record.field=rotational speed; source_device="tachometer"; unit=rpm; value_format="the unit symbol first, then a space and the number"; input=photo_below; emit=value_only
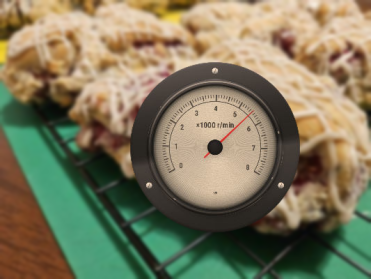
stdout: rpm 5500
